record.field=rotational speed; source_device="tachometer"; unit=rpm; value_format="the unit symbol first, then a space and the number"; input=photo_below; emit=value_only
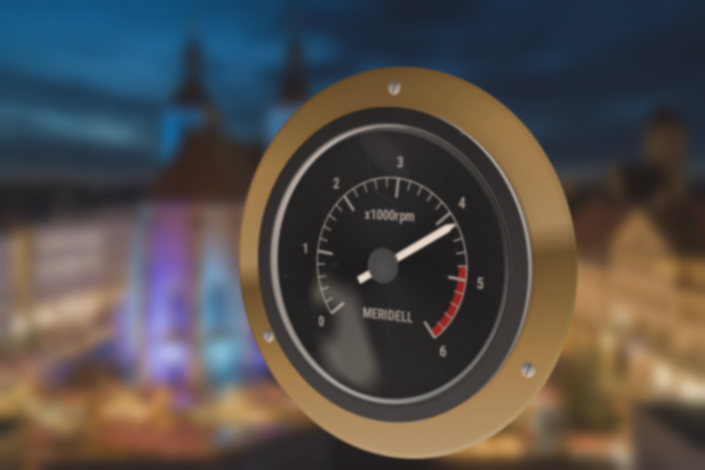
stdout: rpm 4200
